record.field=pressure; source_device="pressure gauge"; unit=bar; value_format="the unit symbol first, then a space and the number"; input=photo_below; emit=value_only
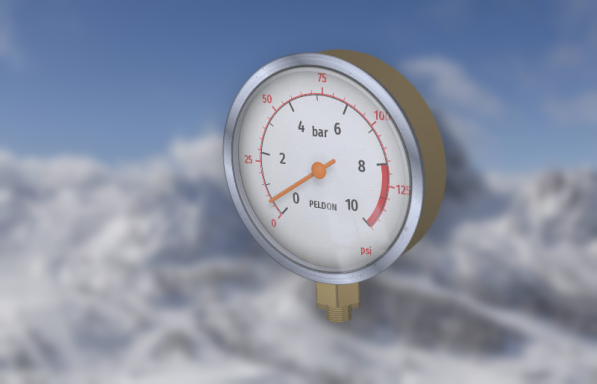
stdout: bar 0.5
